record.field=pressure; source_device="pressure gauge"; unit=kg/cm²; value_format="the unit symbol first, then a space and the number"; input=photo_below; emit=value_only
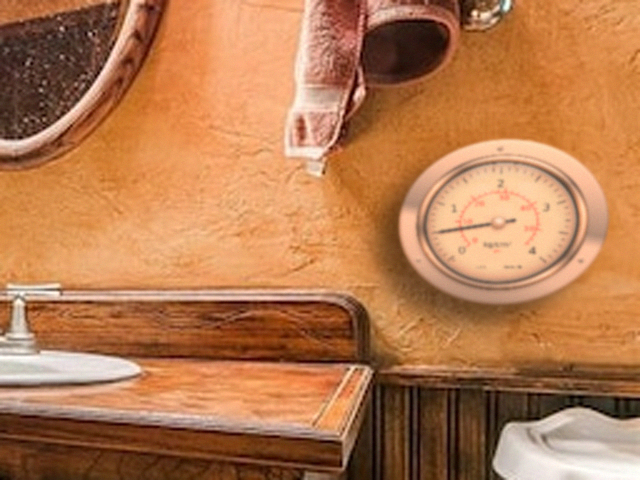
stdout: kg/cm² 0.5
